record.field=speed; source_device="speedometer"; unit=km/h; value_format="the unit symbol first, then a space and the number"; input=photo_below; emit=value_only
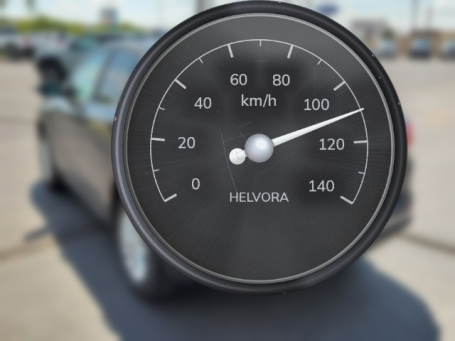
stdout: km/h 110
